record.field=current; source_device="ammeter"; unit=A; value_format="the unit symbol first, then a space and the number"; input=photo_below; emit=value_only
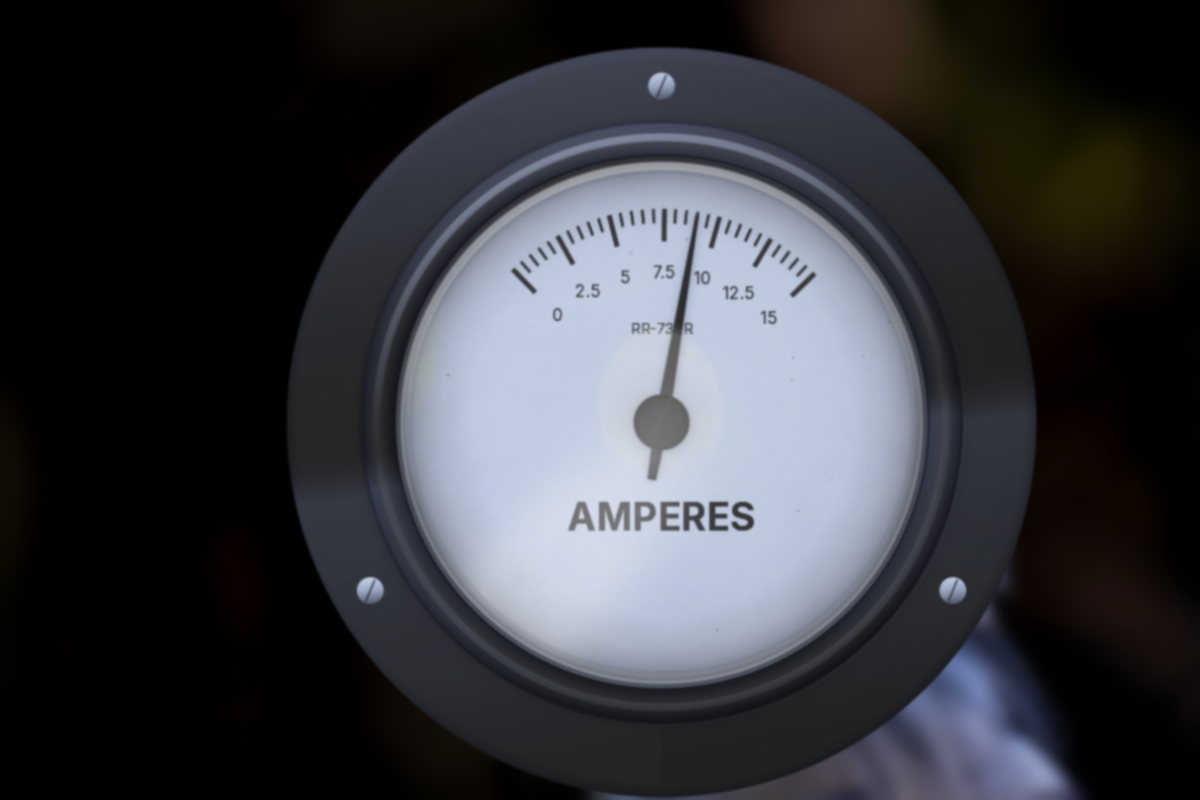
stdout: A 9
